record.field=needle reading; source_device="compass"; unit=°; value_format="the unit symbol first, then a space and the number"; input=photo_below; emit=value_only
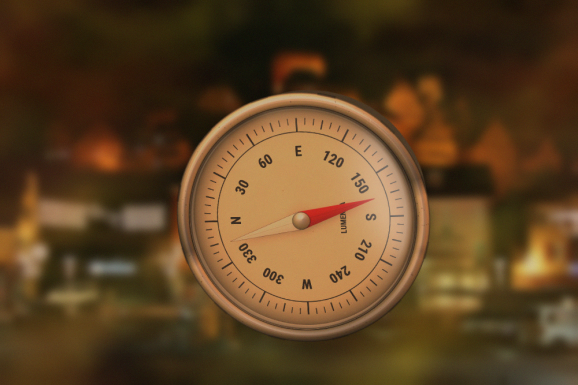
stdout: ° 165
